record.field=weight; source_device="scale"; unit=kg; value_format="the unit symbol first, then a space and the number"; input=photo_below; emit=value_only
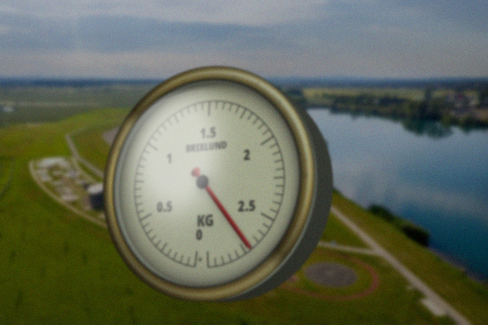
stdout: kg 2.7
